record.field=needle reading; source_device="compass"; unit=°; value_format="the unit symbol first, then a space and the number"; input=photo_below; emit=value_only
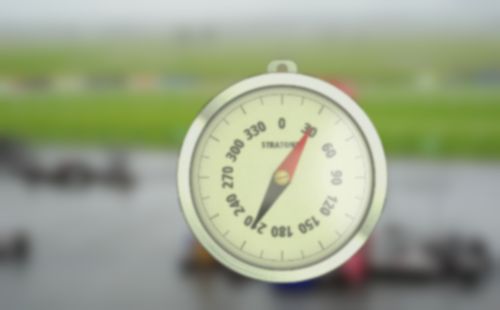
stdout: ° 30
